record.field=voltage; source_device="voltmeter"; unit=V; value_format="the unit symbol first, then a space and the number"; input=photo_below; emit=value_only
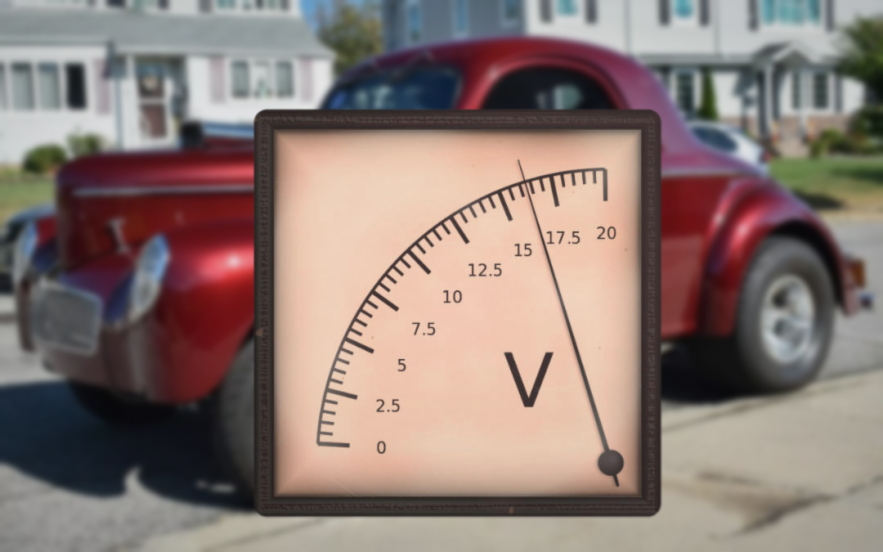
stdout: V 16.25
